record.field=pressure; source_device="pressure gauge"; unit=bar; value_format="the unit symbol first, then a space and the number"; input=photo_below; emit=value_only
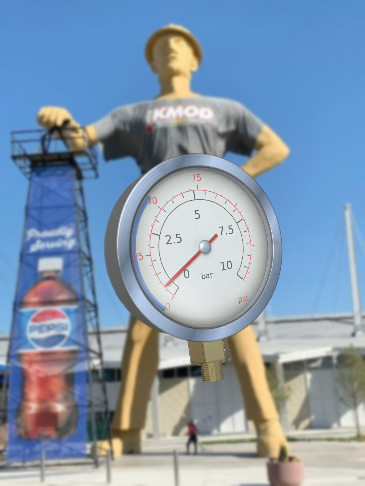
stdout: bar 0.5
